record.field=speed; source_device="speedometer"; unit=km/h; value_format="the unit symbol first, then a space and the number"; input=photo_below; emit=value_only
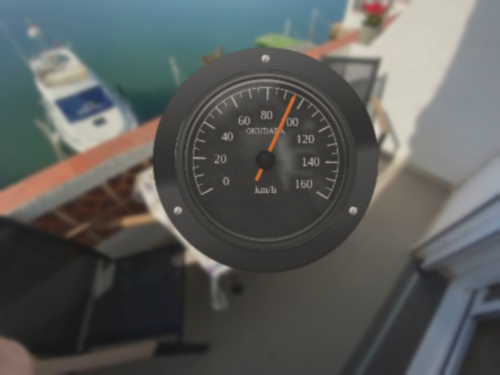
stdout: km/h 95
